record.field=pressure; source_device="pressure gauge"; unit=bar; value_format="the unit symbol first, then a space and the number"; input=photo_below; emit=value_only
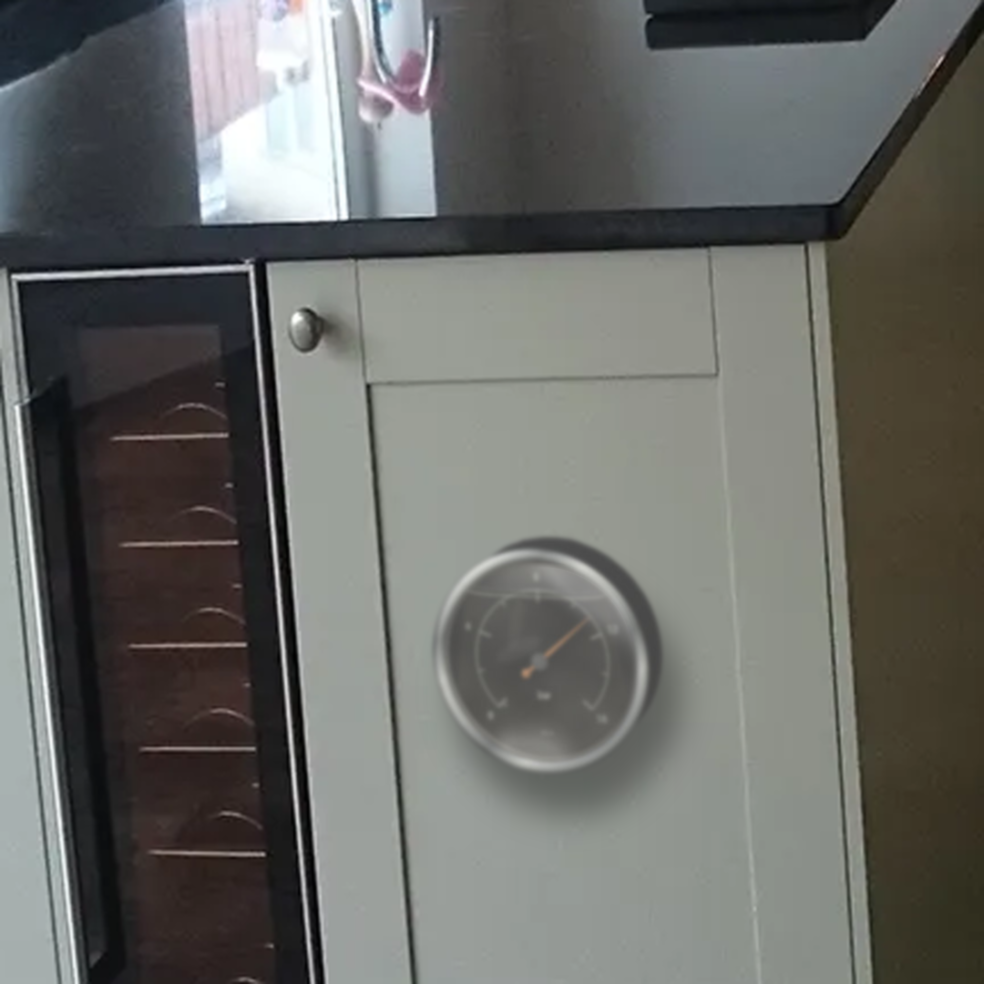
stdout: bar 11
